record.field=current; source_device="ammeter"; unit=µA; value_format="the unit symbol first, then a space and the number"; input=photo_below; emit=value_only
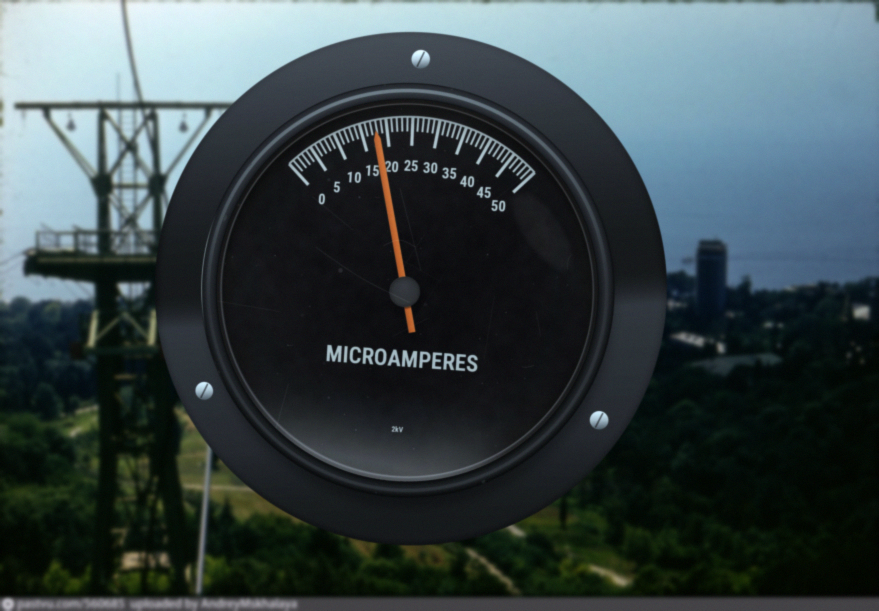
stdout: µA 18
